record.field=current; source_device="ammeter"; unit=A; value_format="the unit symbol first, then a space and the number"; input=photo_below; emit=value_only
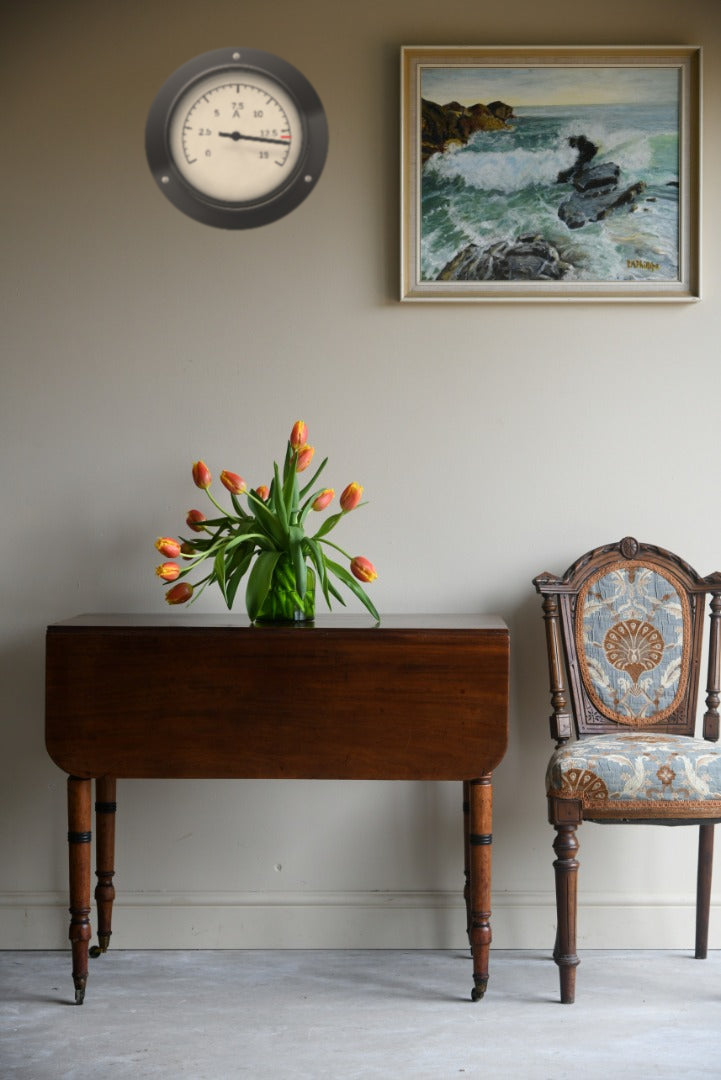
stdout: A 13.5
